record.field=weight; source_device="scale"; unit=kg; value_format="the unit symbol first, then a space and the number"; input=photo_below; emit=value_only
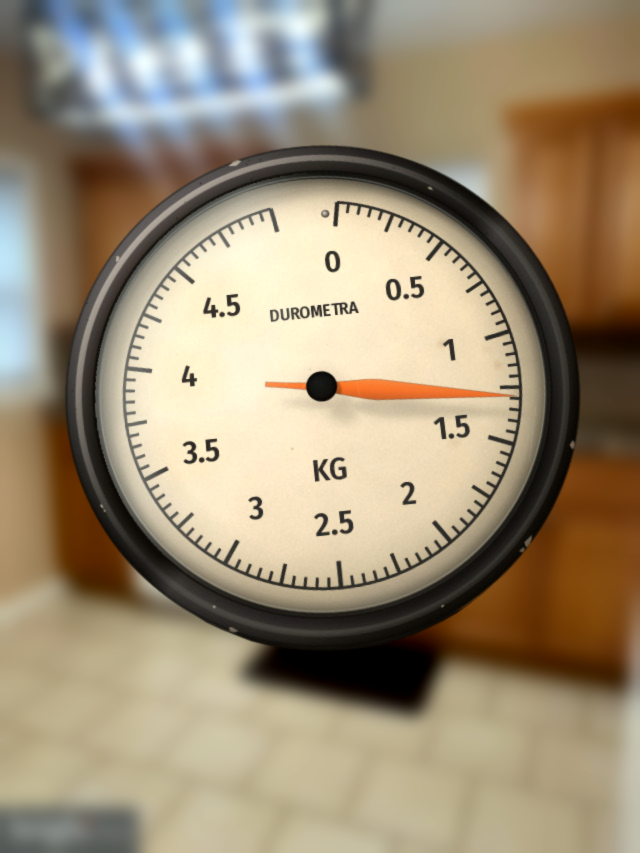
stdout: kg 1.3
